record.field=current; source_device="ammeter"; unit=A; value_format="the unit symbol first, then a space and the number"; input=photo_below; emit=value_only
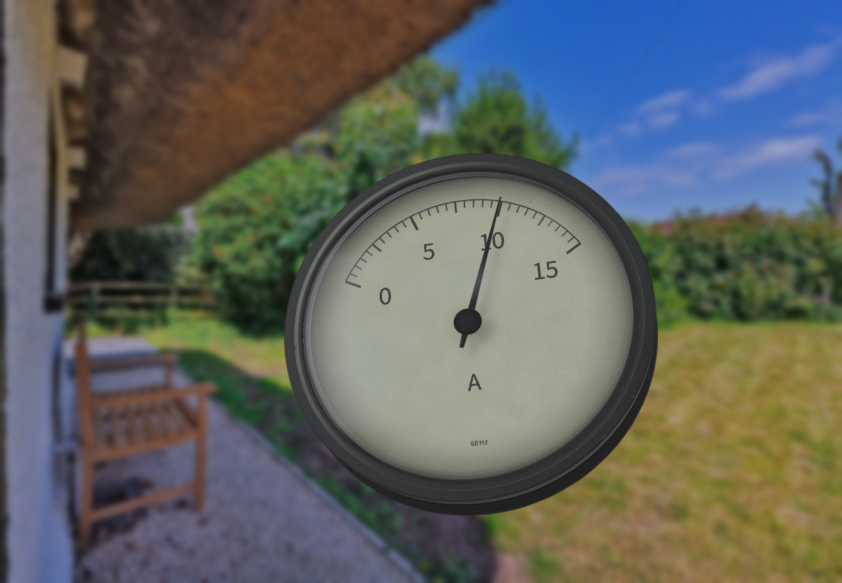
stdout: A 10
